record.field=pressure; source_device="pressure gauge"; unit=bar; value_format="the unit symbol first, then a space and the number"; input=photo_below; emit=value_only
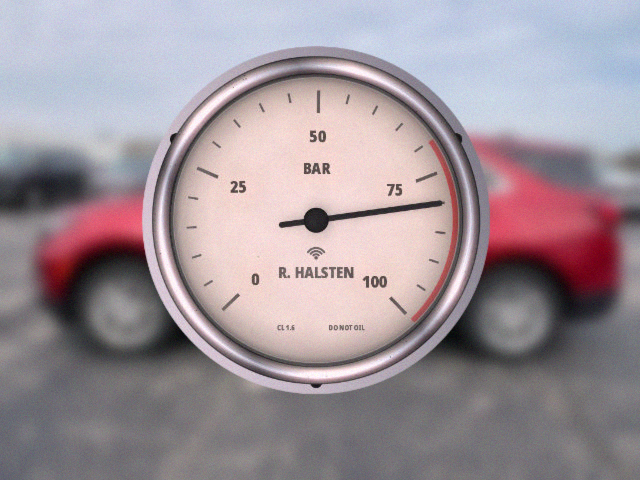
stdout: bar 80
